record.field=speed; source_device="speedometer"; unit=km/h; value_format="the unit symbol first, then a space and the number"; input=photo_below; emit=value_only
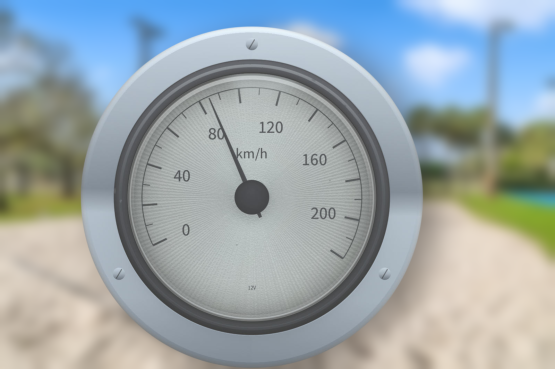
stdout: km/h 85
